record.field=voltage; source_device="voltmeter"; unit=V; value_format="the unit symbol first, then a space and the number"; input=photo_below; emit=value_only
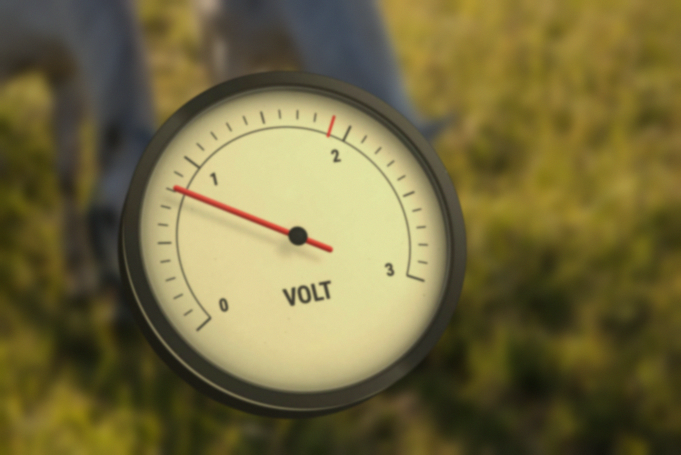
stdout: V 0.8
